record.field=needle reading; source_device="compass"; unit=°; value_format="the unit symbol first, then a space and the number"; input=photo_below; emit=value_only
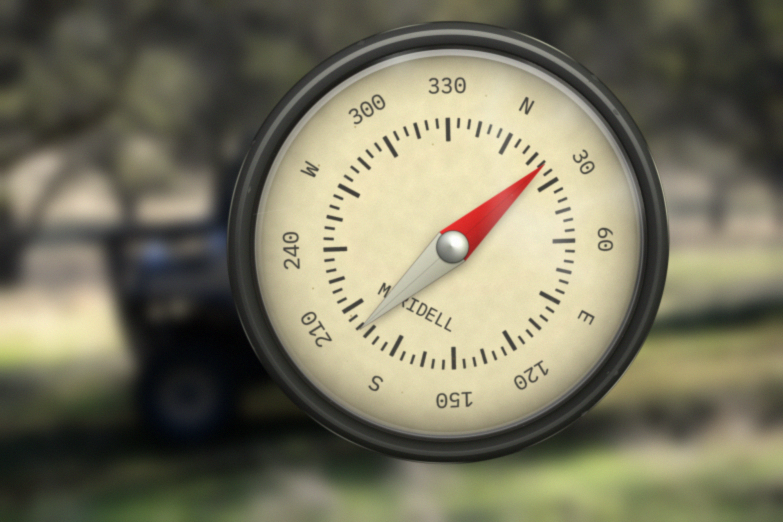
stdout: ° 20
